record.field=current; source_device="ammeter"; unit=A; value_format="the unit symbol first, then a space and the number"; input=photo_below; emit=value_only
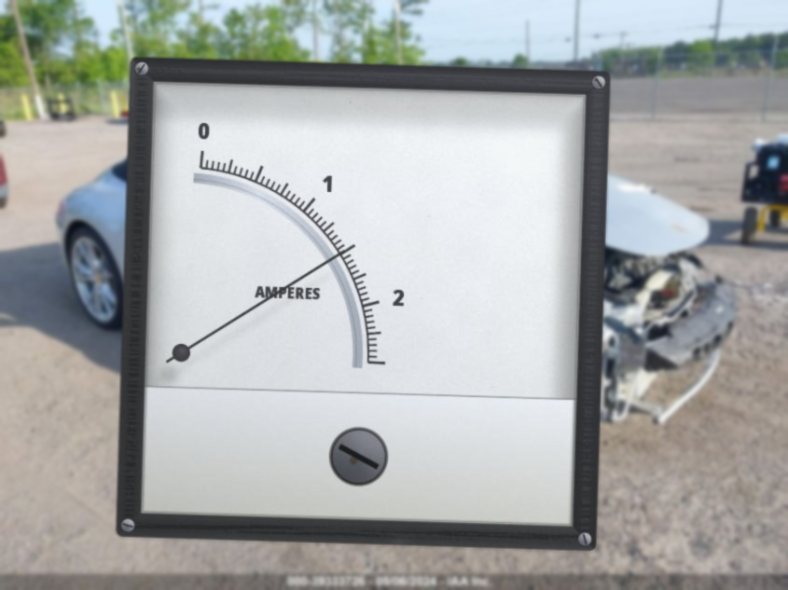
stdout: A 1.5
